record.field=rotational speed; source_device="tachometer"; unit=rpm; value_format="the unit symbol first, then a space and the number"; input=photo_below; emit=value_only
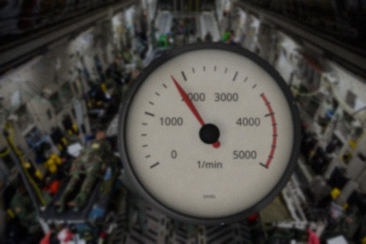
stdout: rpm 1800
